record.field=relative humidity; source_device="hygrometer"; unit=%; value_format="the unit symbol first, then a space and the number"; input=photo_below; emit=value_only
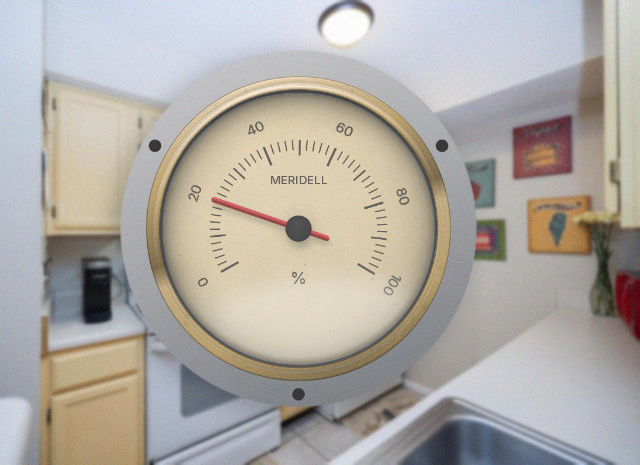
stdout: % 20
